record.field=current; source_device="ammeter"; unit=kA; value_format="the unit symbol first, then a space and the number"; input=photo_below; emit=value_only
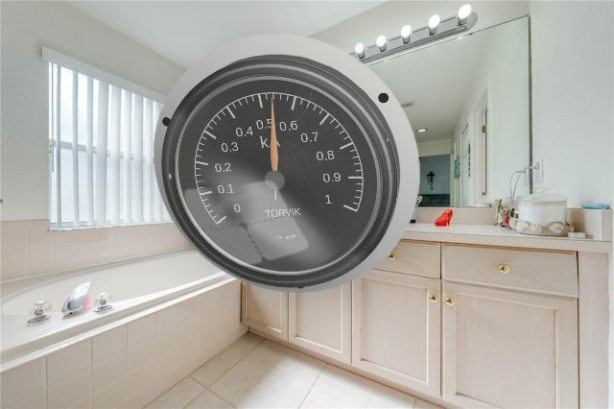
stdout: kA 0.54
